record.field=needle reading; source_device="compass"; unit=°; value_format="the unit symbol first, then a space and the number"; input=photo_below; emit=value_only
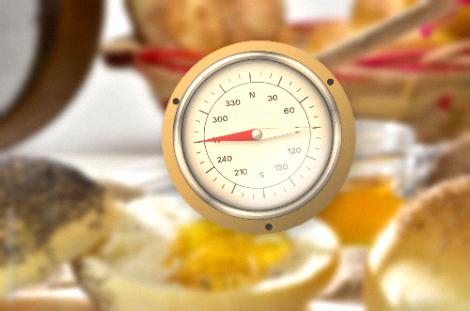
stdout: ° 270
